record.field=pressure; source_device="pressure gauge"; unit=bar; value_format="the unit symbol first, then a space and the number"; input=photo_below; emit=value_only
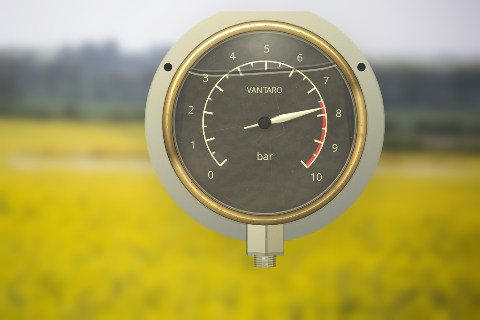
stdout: bar 7.75
